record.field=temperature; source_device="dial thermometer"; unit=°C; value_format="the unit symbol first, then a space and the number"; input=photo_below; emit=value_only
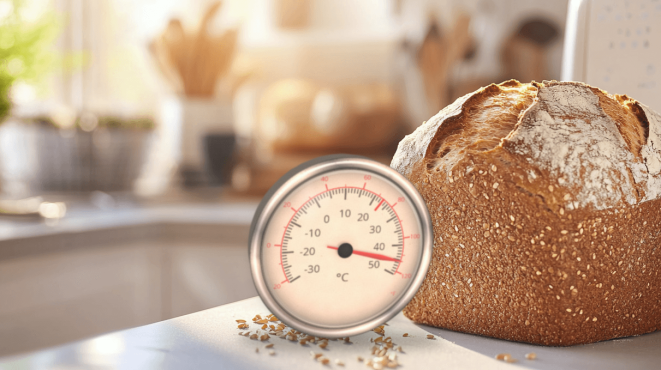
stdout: °C 45
